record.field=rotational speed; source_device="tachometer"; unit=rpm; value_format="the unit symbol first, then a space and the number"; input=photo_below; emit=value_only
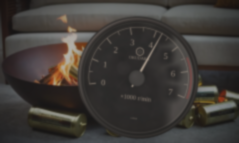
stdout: rpm 4250
